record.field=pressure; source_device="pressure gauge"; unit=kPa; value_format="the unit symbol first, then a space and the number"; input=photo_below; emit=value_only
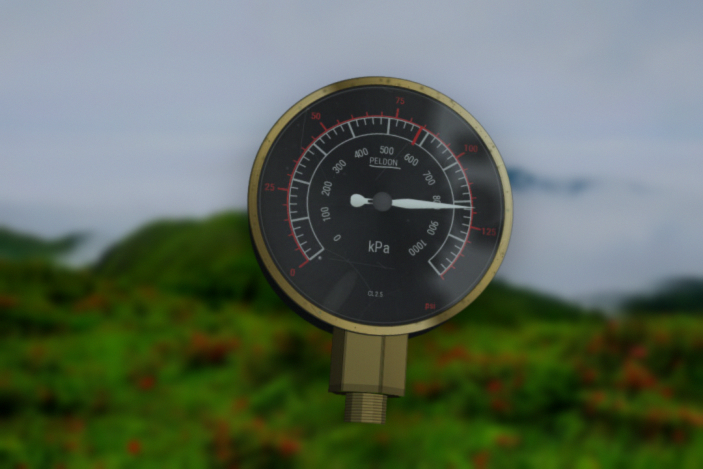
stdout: kPa 820
